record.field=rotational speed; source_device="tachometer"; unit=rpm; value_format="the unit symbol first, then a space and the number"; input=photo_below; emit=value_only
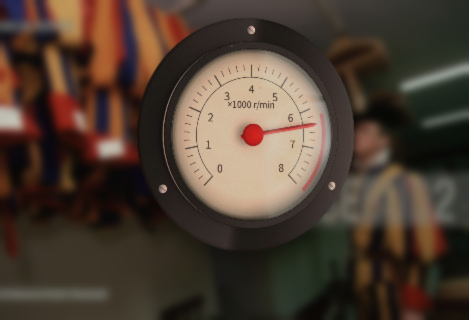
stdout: rpm 6400
